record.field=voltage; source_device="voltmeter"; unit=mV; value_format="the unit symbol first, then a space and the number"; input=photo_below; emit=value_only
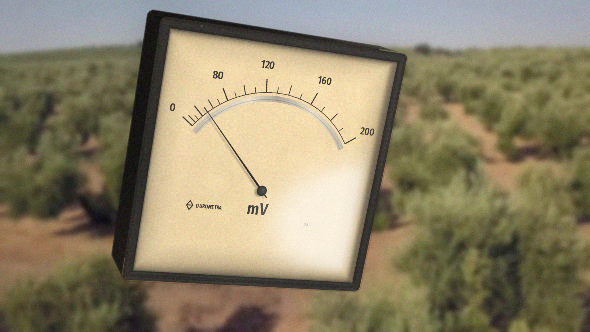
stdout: mV 50
